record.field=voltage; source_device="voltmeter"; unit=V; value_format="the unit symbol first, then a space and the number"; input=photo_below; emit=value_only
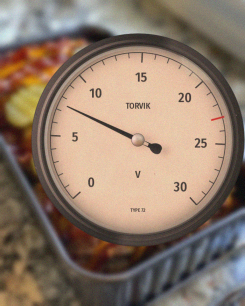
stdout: V 7.5
